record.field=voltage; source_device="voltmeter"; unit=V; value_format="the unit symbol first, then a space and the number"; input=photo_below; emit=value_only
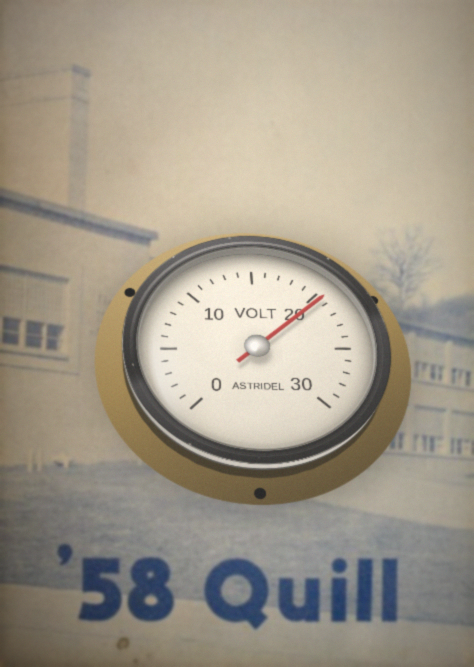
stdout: V 20.5
